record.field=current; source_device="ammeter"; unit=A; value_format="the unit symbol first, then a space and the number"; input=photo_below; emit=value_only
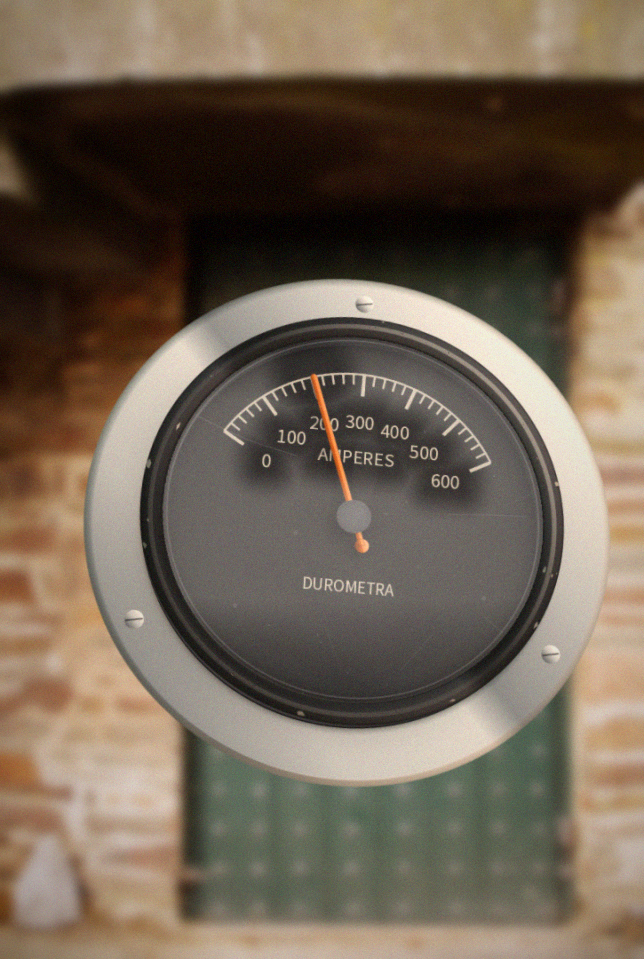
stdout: A 200
